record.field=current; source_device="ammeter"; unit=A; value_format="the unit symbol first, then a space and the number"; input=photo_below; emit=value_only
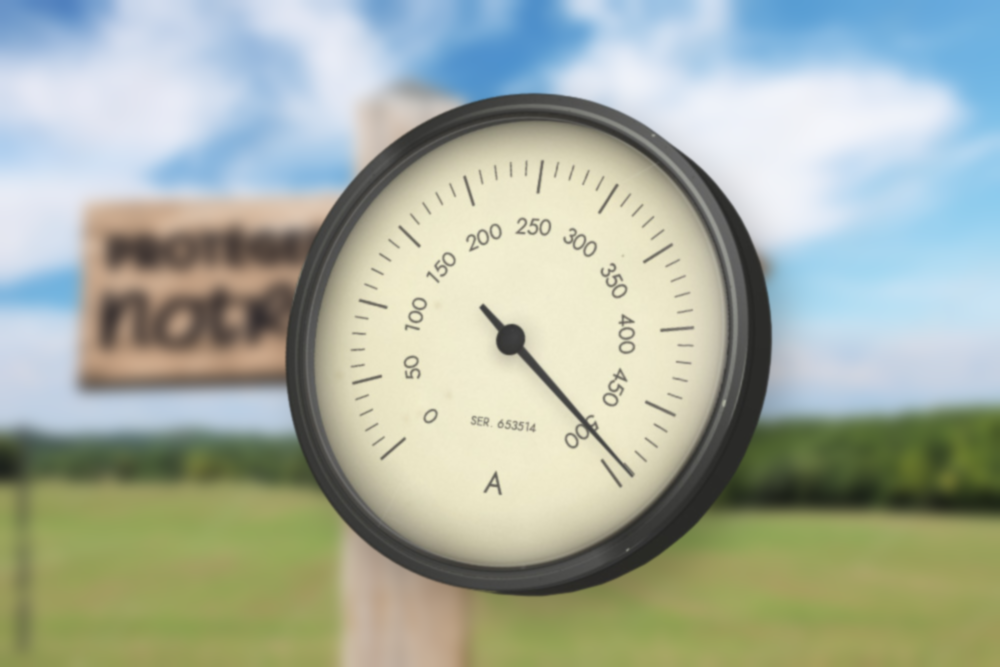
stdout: A 490
